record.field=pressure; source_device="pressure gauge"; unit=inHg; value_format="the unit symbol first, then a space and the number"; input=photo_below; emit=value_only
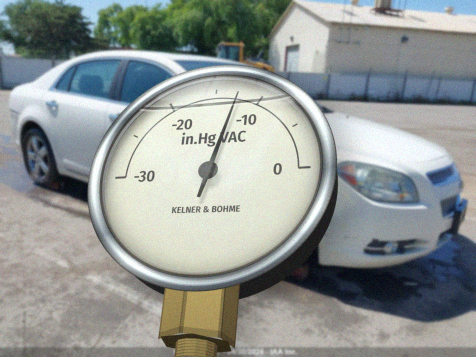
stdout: inHg -12.5
